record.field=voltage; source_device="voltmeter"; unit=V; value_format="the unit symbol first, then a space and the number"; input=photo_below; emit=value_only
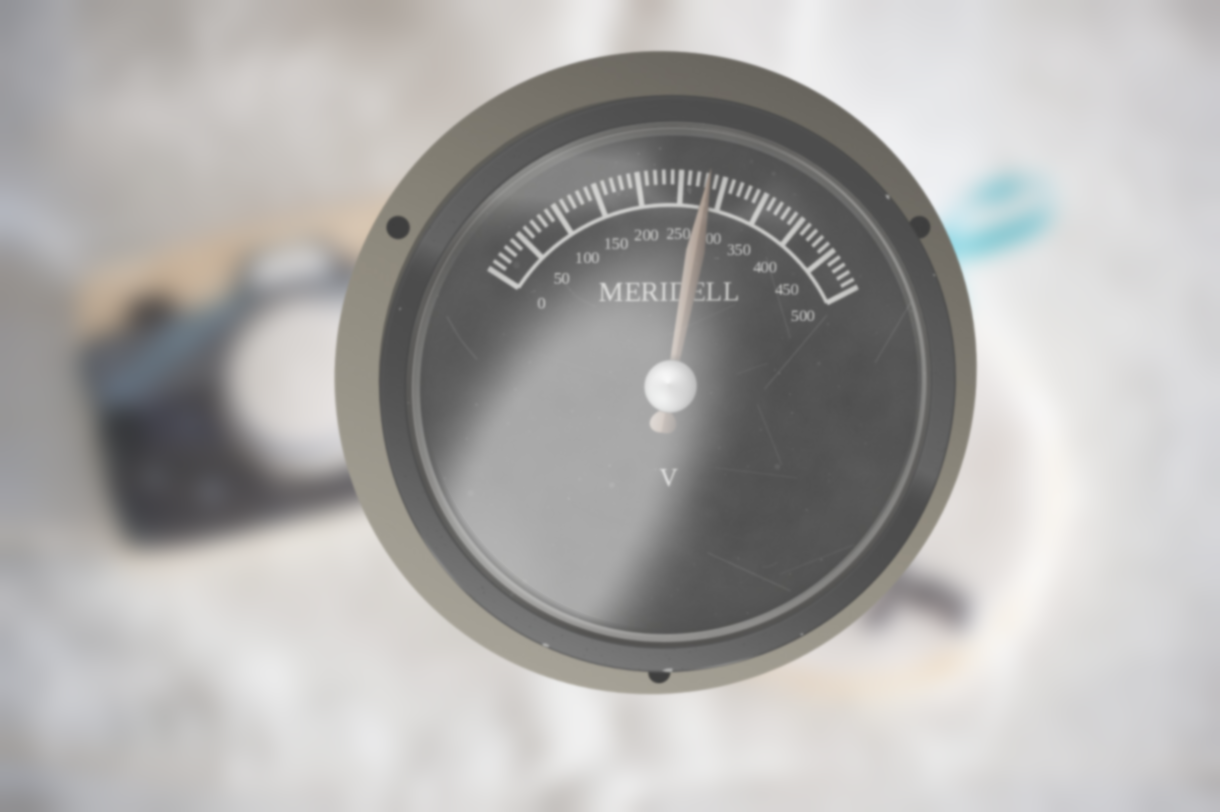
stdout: V 280
